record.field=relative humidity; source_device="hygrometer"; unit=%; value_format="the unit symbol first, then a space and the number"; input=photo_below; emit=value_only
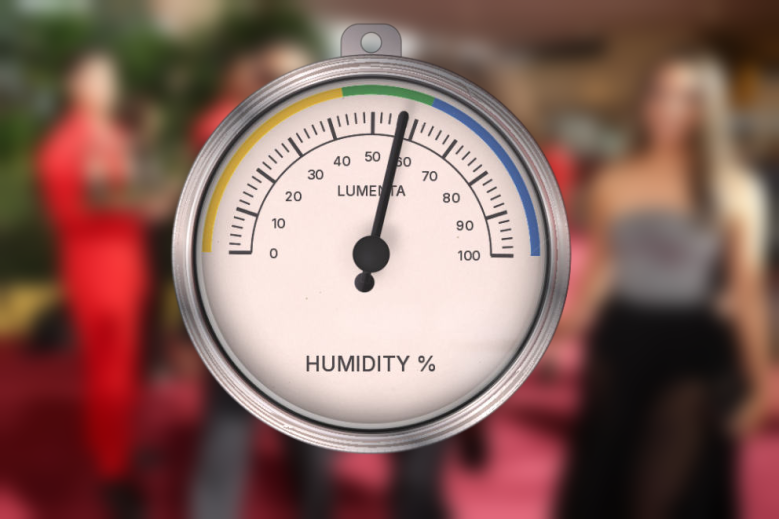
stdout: % 57
